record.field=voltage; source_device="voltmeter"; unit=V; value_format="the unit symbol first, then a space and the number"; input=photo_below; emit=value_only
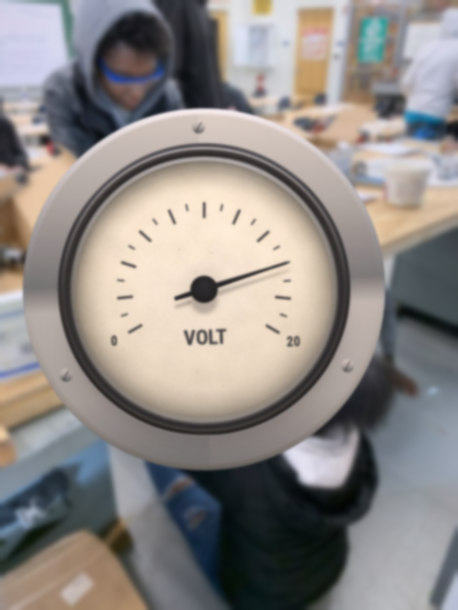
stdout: V 16
